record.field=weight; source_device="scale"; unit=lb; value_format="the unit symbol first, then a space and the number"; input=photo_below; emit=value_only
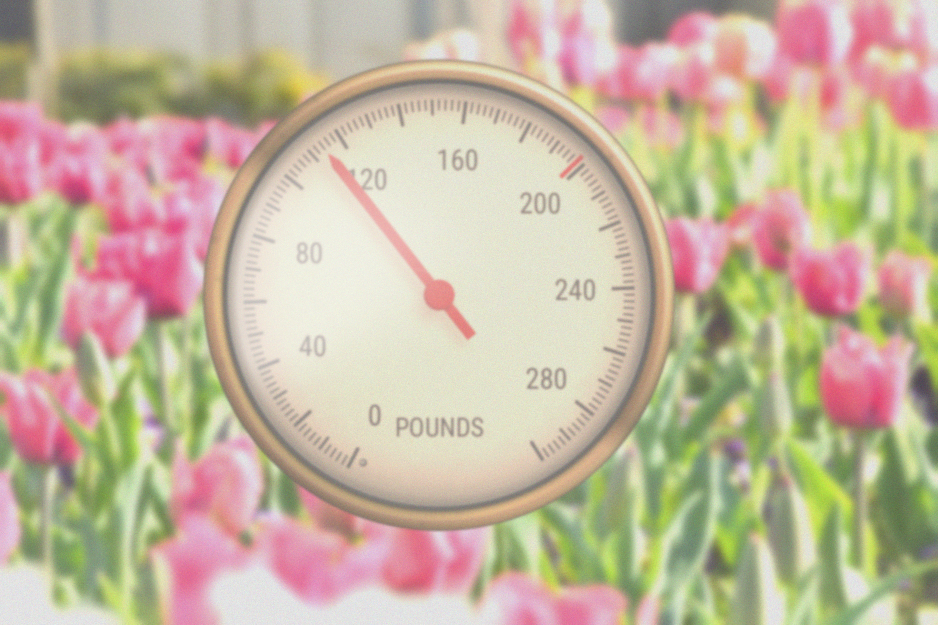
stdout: lb 114
